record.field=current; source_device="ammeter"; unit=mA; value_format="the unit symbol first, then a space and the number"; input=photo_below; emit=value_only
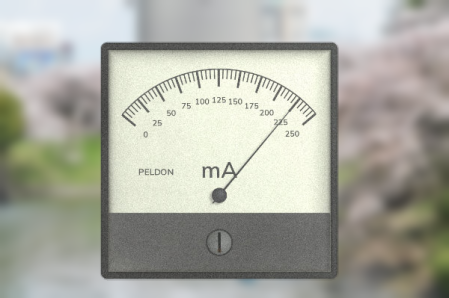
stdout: mA 225
